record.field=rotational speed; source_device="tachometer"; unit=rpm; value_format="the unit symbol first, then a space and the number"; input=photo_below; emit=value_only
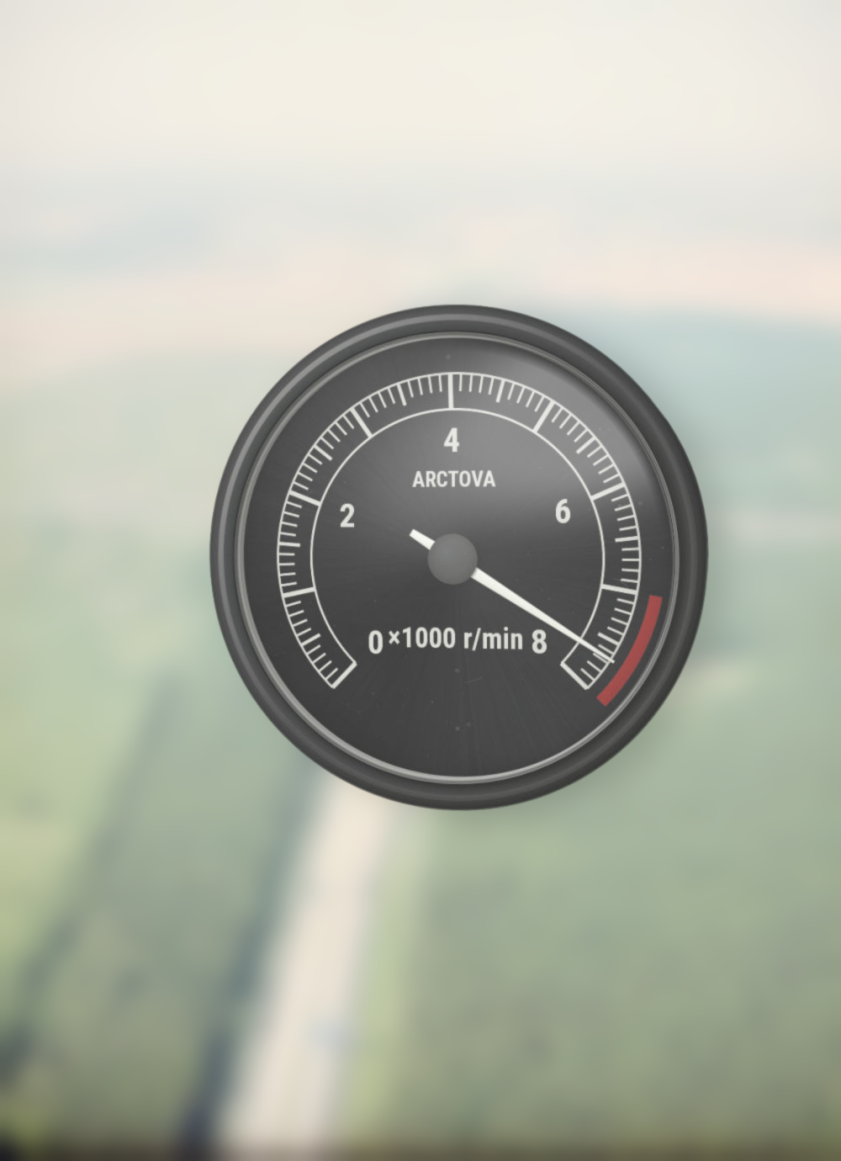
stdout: rpm 7650
